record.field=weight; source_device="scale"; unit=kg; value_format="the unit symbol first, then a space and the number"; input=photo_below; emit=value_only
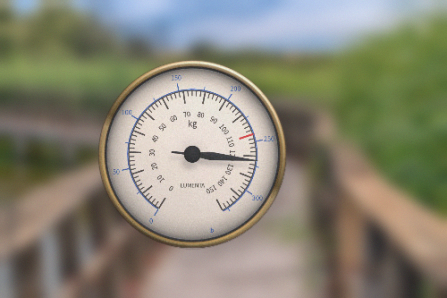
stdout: kg 122
